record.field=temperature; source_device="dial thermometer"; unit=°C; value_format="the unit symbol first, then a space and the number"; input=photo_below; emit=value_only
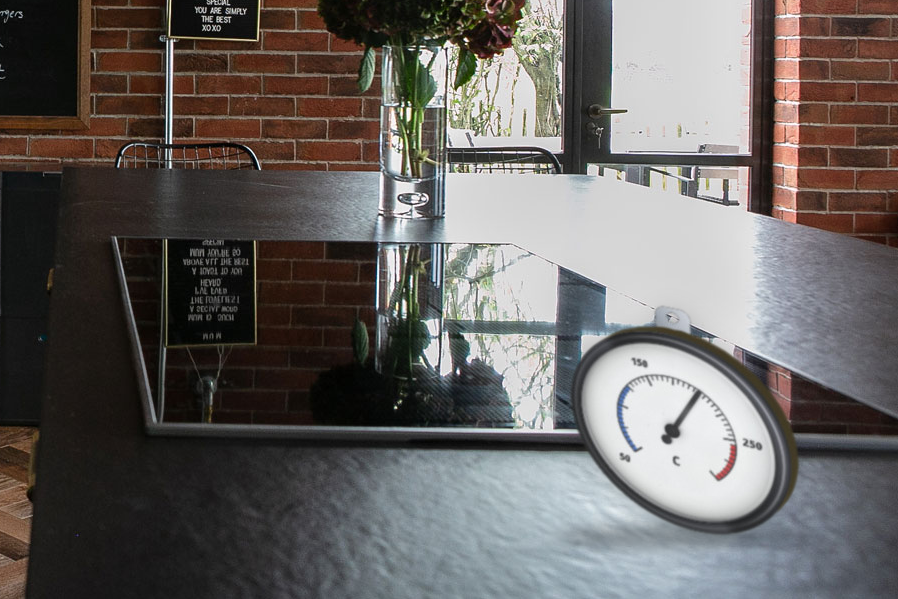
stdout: °C 200
